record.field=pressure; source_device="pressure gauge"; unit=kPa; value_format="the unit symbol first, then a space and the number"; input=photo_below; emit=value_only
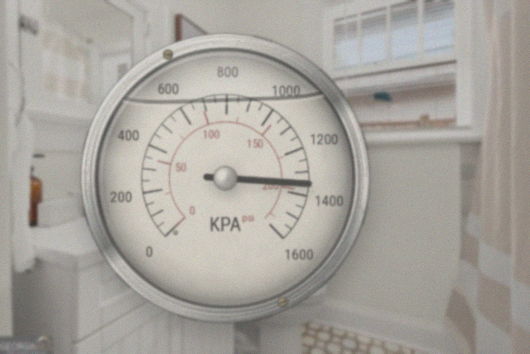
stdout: kPa 1350
